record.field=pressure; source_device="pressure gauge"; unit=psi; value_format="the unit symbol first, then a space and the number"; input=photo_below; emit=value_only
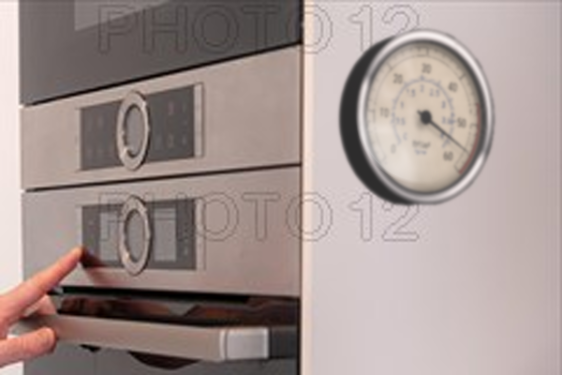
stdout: psi 56
